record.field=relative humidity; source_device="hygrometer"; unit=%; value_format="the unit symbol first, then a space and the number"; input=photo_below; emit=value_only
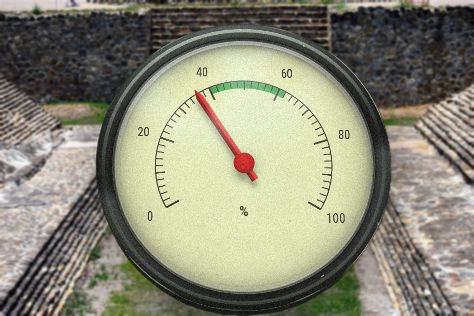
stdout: % 36
